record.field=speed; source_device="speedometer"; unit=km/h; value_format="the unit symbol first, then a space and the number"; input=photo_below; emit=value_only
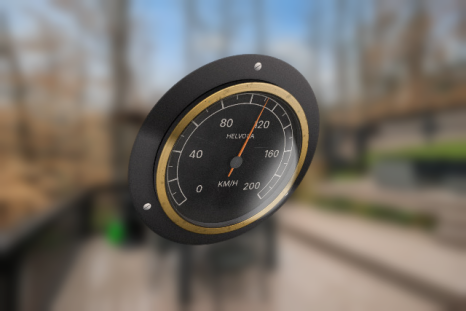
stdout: km/h 110
